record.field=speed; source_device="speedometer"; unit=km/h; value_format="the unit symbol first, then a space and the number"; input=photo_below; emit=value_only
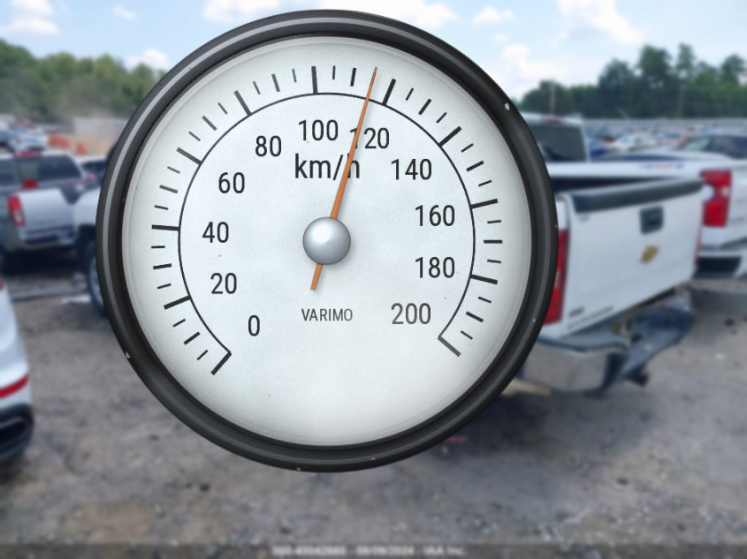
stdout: km/h 115
